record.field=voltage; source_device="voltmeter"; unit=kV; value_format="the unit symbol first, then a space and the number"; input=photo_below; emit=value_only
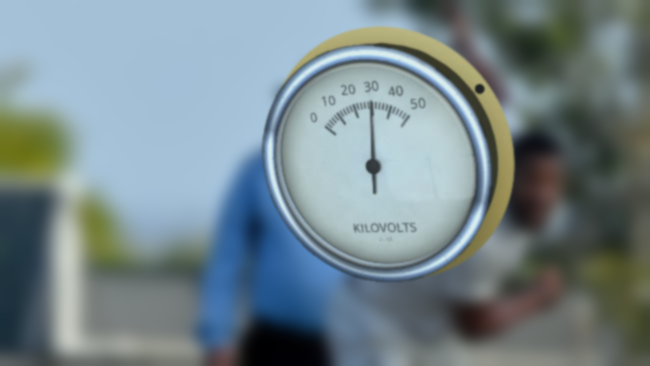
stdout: kV 30
